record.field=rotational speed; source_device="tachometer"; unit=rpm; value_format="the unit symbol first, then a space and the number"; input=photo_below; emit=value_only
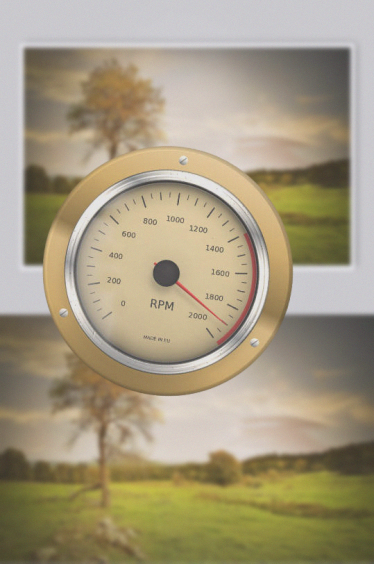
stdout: rpm 1900
